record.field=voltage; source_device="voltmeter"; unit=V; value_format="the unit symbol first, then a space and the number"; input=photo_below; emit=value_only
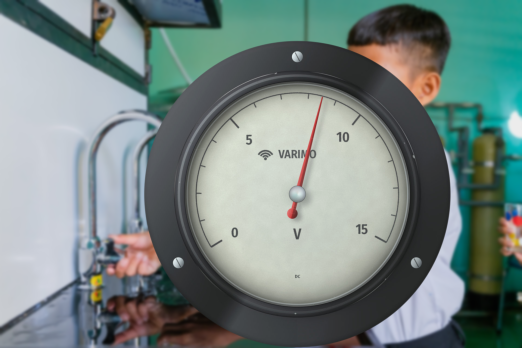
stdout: V 8.5
